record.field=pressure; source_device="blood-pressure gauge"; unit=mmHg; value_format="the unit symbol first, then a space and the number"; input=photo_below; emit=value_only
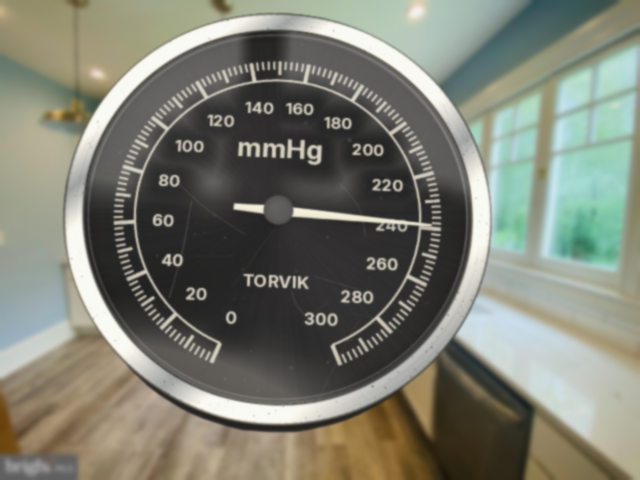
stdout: mmHg 240
